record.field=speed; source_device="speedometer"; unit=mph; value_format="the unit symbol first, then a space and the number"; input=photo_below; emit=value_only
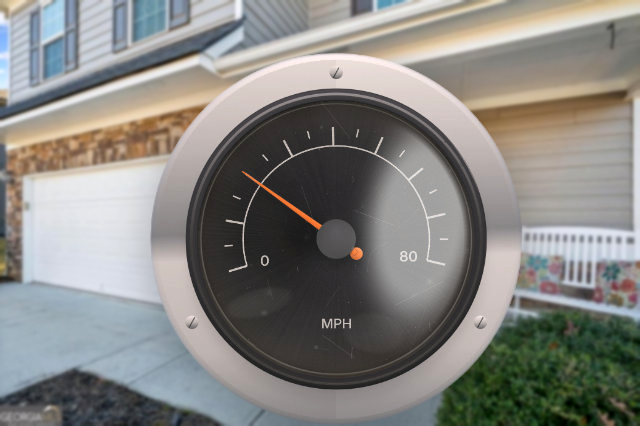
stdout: mph 20
